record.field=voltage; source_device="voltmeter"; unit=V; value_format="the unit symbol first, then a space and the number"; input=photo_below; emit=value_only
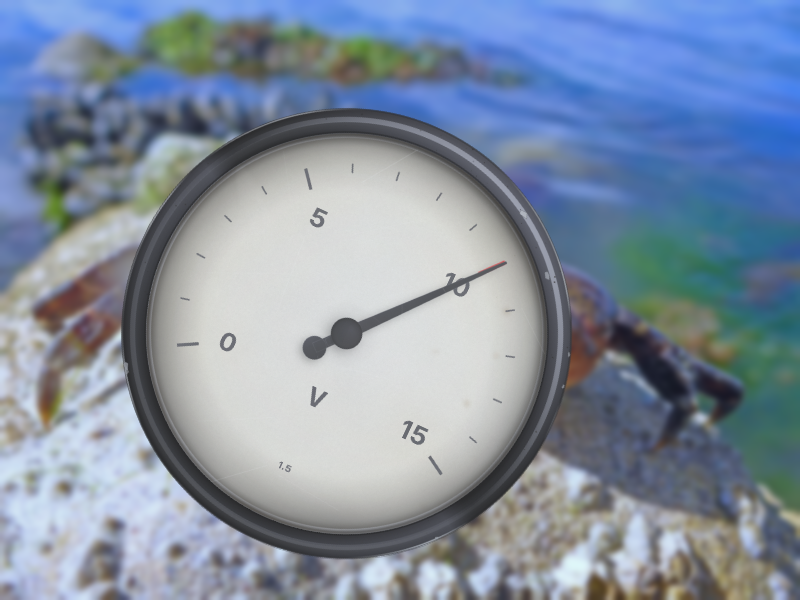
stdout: V 10
